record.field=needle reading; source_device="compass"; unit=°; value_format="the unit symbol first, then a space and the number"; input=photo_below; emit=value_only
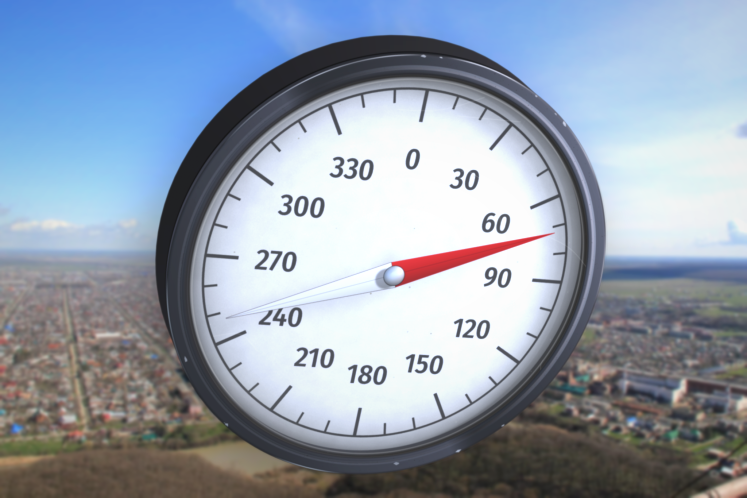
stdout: ° 70
